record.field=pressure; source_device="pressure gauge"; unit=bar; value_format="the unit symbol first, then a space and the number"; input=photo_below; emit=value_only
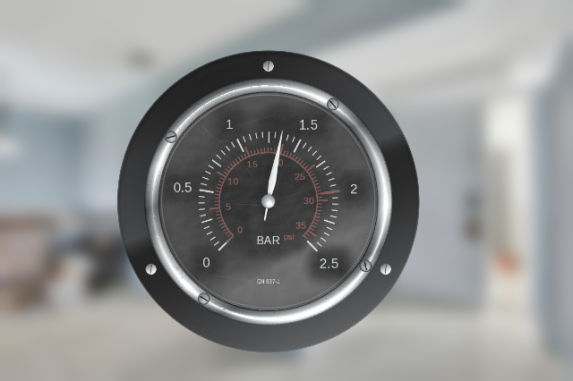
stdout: bar 1.35
